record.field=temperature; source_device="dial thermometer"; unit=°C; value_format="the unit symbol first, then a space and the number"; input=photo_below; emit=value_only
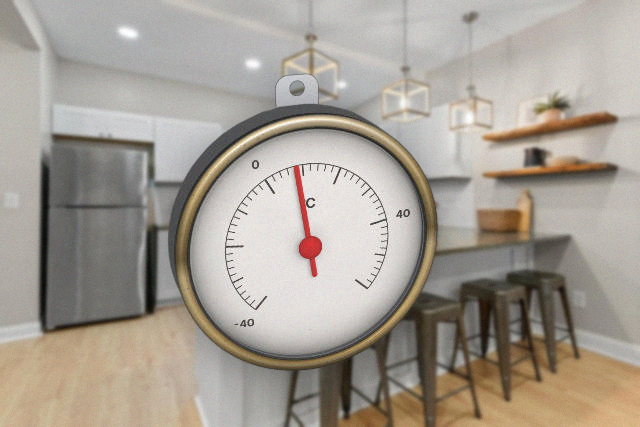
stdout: °C 8
